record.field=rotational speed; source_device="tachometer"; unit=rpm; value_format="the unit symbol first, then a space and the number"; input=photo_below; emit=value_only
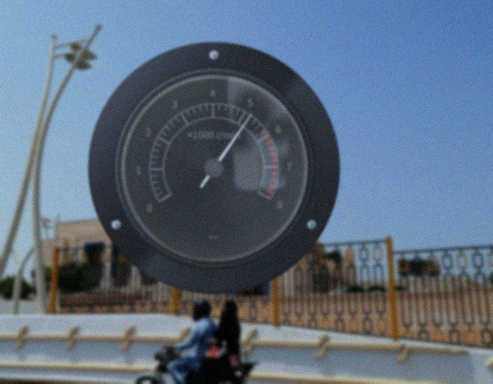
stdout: rpm 5200
